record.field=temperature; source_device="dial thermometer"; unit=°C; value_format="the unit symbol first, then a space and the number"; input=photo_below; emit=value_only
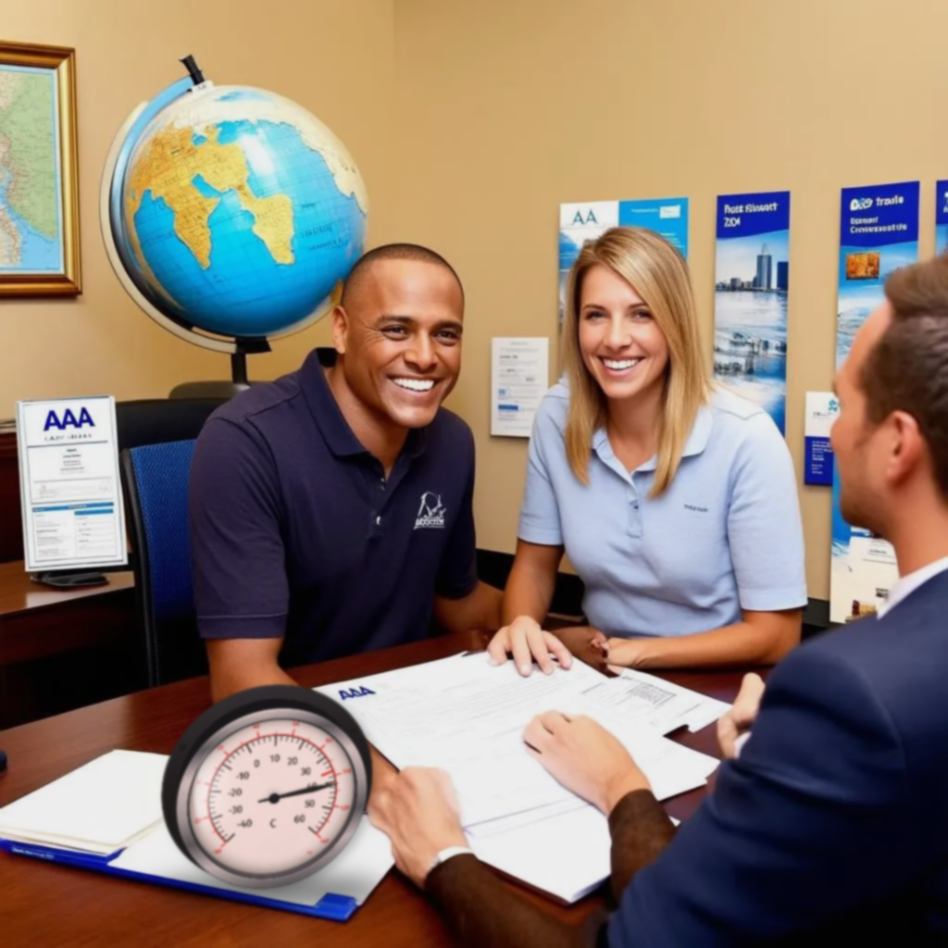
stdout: °C 40
